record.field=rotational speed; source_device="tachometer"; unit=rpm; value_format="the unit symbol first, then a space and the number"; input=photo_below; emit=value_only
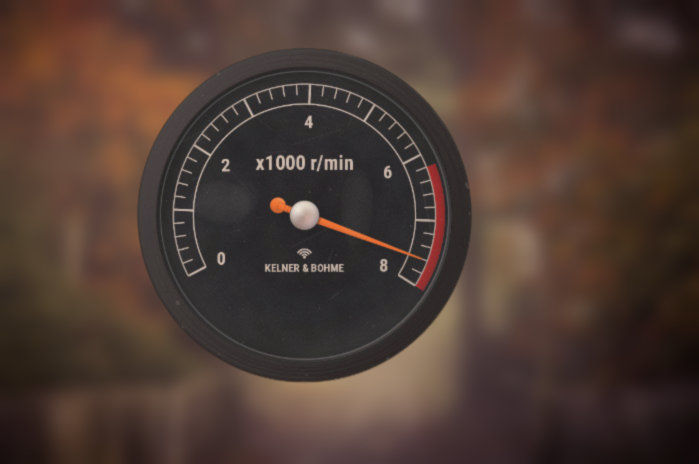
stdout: rpm 7600
